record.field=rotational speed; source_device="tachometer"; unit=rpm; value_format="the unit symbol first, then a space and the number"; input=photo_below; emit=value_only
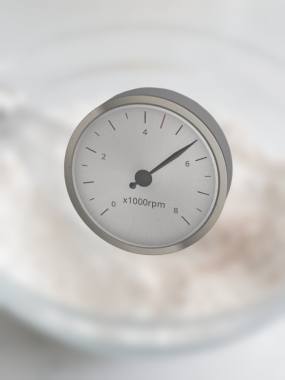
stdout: rpm 5500
